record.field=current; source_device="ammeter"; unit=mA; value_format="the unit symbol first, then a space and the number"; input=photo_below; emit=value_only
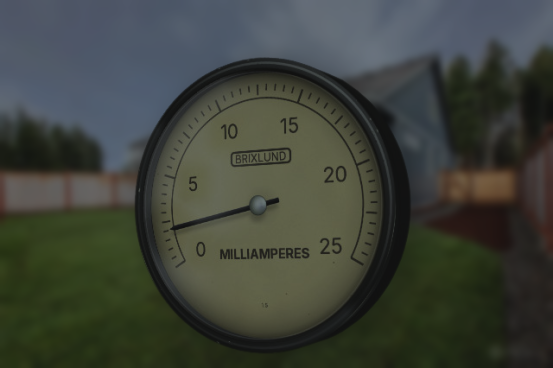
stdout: mA 2
